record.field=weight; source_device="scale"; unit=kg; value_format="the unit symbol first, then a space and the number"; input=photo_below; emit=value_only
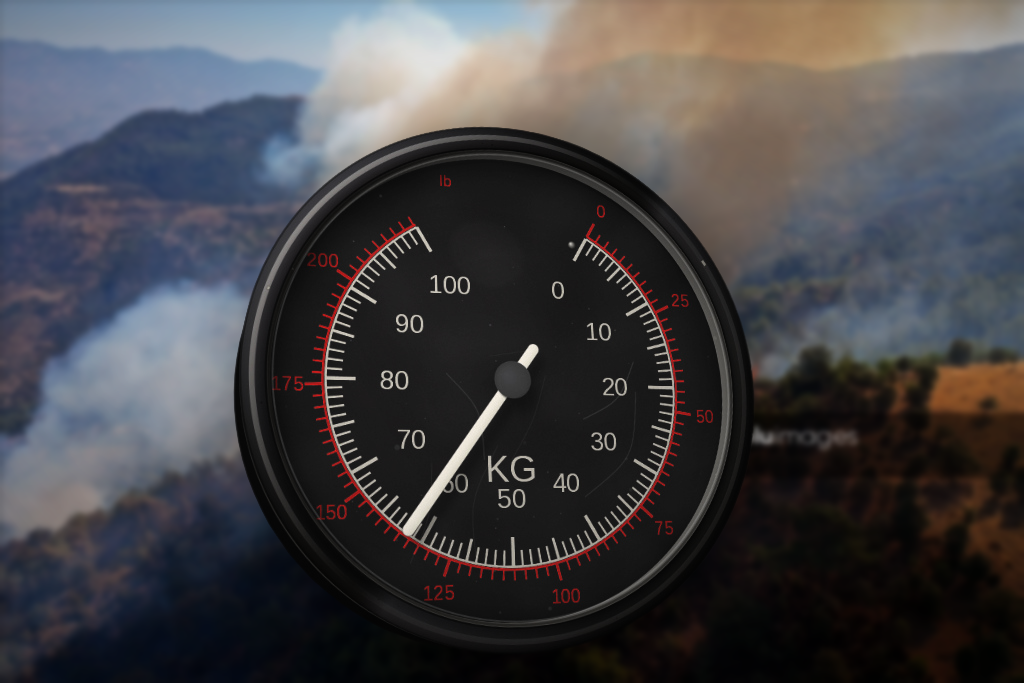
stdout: kg 62
